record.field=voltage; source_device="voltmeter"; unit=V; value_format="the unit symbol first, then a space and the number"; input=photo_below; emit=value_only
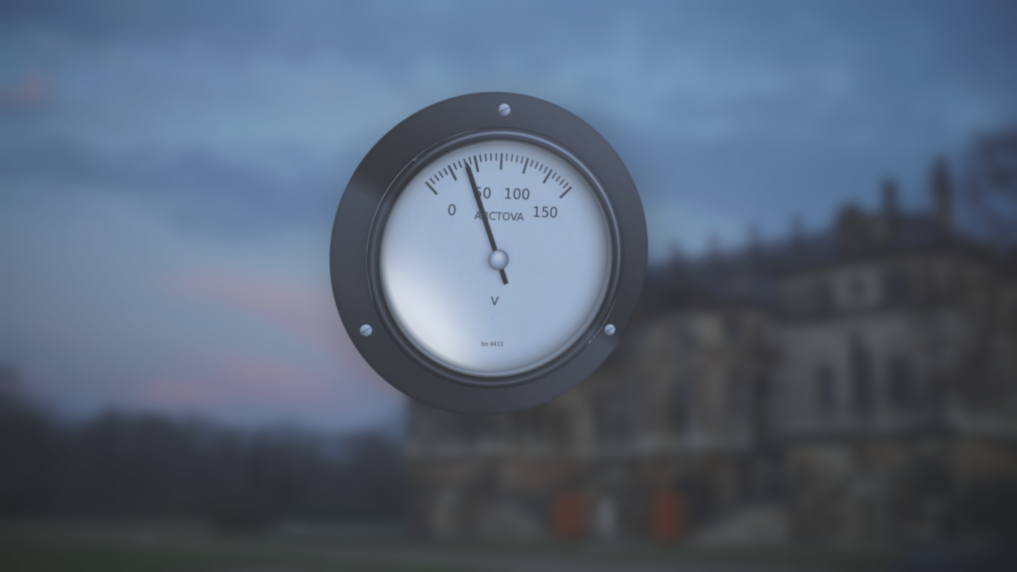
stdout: V 40
